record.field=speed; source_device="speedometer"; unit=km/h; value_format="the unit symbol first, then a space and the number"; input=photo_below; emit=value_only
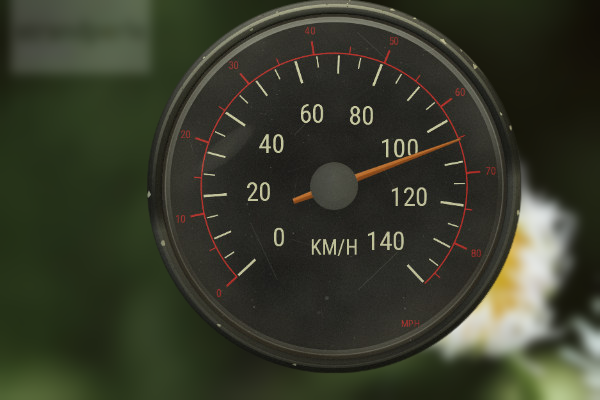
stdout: km/h 105
